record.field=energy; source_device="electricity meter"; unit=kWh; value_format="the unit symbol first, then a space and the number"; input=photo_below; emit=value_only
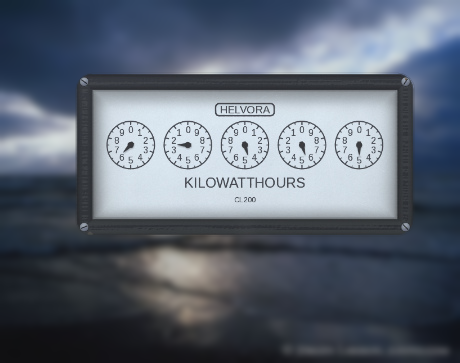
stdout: kWh 62455
